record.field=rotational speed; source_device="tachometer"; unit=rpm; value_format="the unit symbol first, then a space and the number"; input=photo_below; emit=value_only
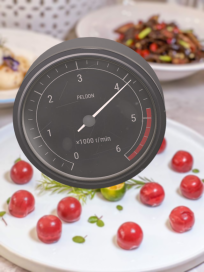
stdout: rpm 4100
